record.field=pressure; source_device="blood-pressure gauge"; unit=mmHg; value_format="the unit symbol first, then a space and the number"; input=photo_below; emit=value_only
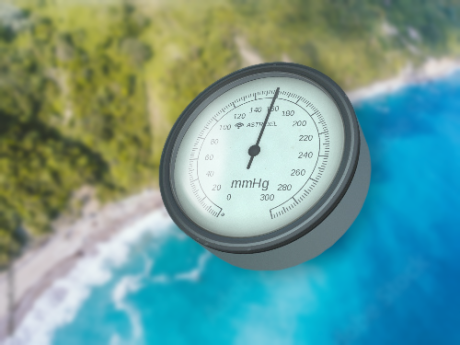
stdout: mmHg 160
